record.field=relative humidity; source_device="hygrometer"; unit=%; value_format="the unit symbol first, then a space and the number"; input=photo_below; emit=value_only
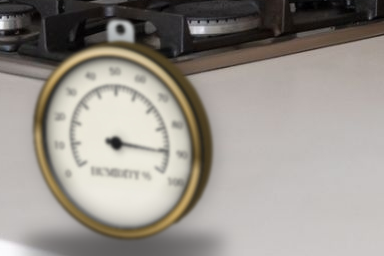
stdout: % 90
